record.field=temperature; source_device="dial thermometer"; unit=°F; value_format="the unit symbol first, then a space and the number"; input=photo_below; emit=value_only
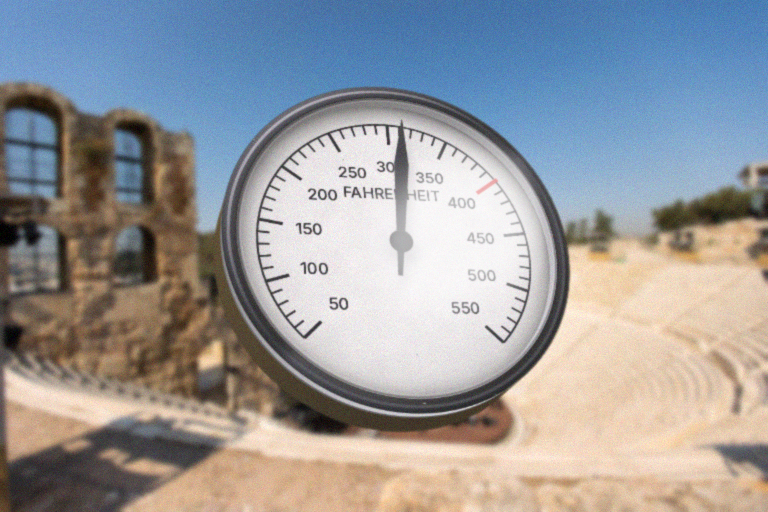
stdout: °F 310
